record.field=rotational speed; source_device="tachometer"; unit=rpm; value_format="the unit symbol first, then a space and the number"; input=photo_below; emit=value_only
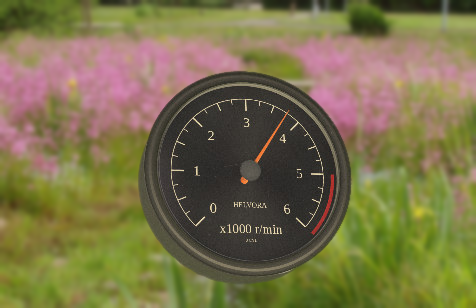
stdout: rpm 3750
